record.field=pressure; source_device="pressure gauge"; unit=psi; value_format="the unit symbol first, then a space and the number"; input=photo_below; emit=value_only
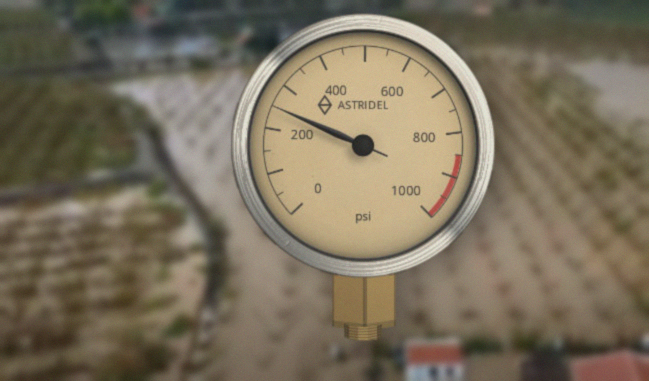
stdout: psi 250
